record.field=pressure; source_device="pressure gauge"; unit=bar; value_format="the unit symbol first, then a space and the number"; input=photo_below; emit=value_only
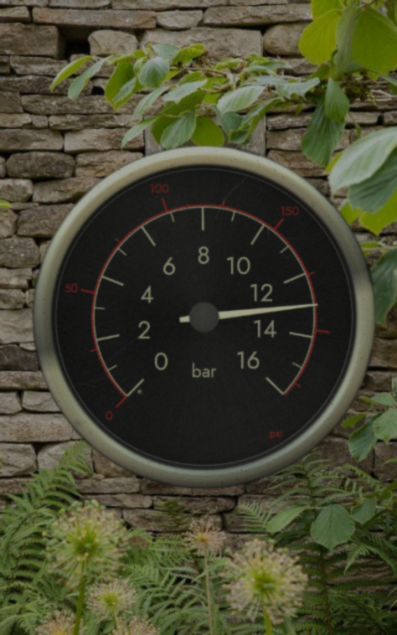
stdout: bar 13
